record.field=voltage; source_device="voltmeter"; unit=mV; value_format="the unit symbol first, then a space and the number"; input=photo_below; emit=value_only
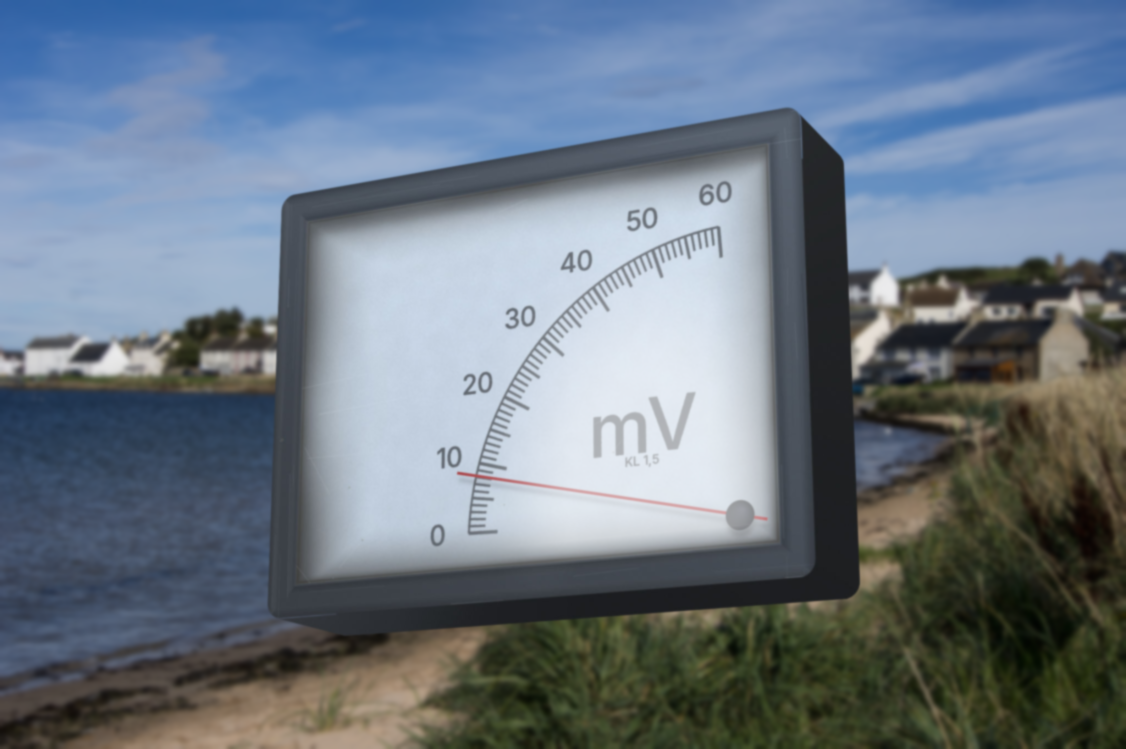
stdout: mV 8
